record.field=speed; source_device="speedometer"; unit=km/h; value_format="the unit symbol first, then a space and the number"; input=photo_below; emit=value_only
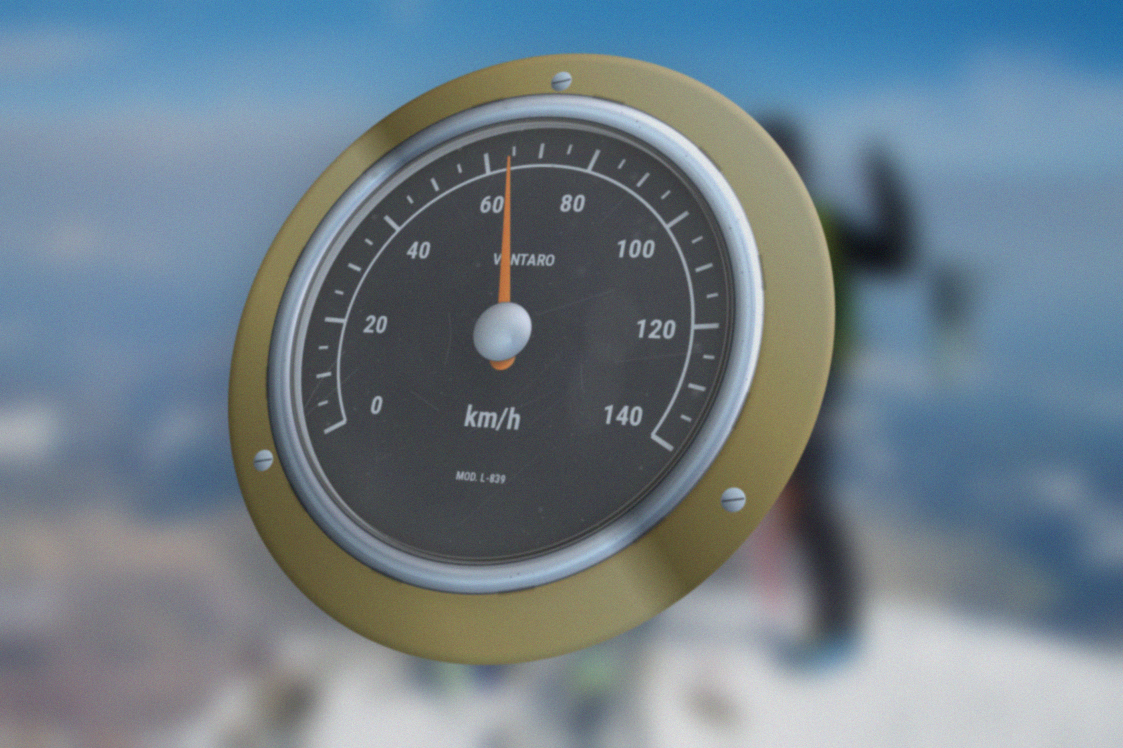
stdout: km/h 65
